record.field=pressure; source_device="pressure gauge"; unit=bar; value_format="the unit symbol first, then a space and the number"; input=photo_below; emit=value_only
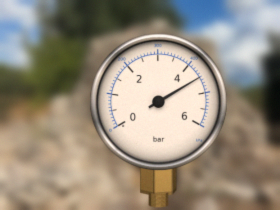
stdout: bar 4.5
